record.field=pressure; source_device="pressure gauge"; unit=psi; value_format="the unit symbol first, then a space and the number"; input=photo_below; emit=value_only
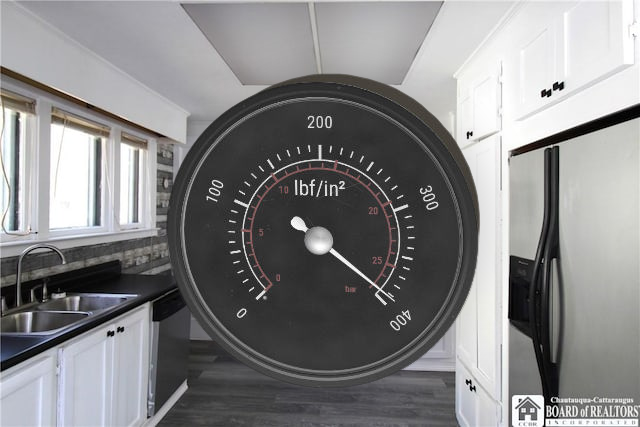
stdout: psi 390
